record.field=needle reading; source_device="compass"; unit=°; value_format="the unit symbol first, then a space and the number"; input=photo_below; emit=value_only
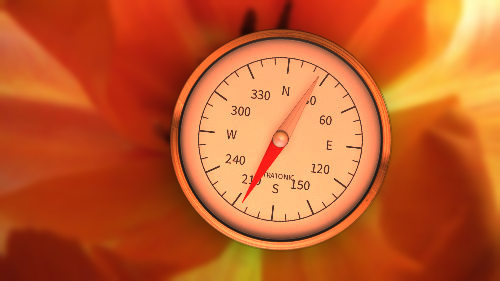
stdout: ° 205
